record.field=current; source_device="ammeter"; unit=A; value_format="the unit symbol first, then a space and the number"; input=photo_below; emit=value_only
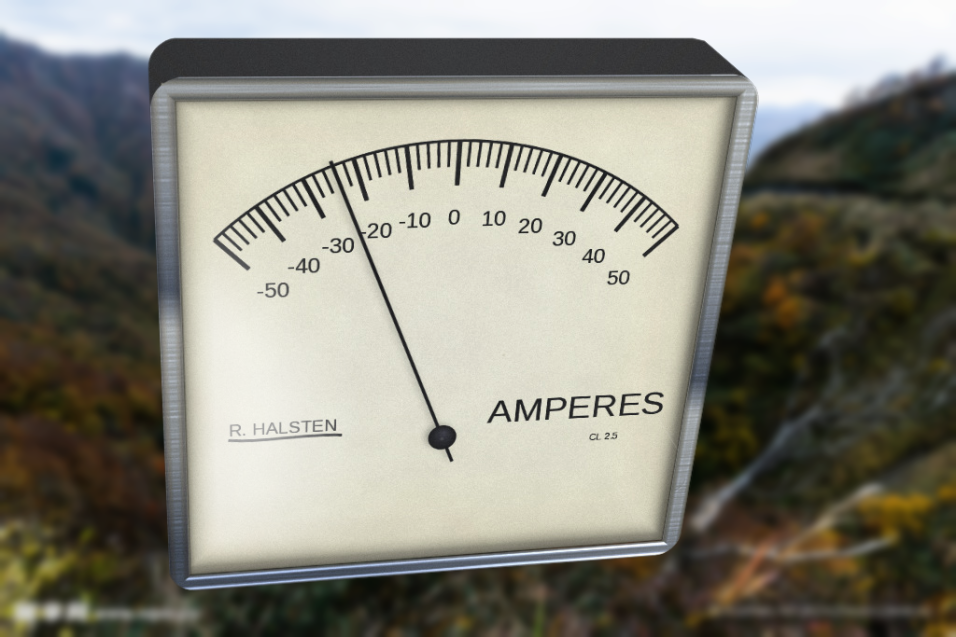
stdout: A -24
